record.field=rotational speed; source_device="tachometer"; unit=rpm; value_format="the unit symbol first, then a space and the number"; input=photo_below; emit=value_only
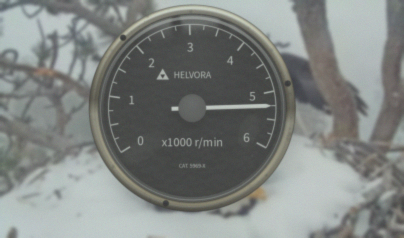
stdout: rpm 5250
